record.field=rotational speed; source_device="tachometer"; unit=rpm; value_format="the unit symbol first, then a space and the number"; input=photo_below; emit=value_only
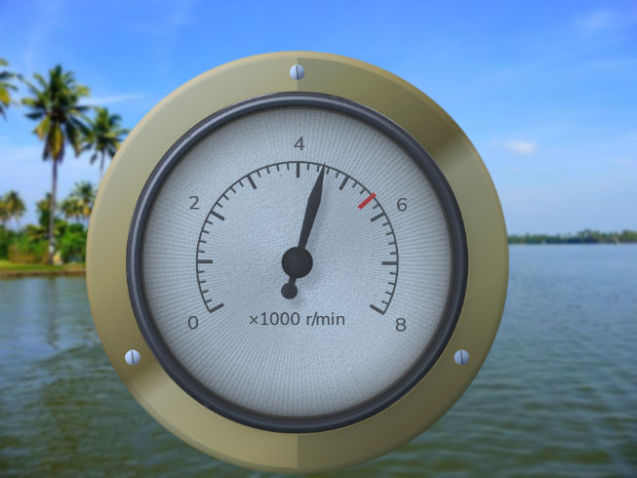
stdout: rpm 4500
